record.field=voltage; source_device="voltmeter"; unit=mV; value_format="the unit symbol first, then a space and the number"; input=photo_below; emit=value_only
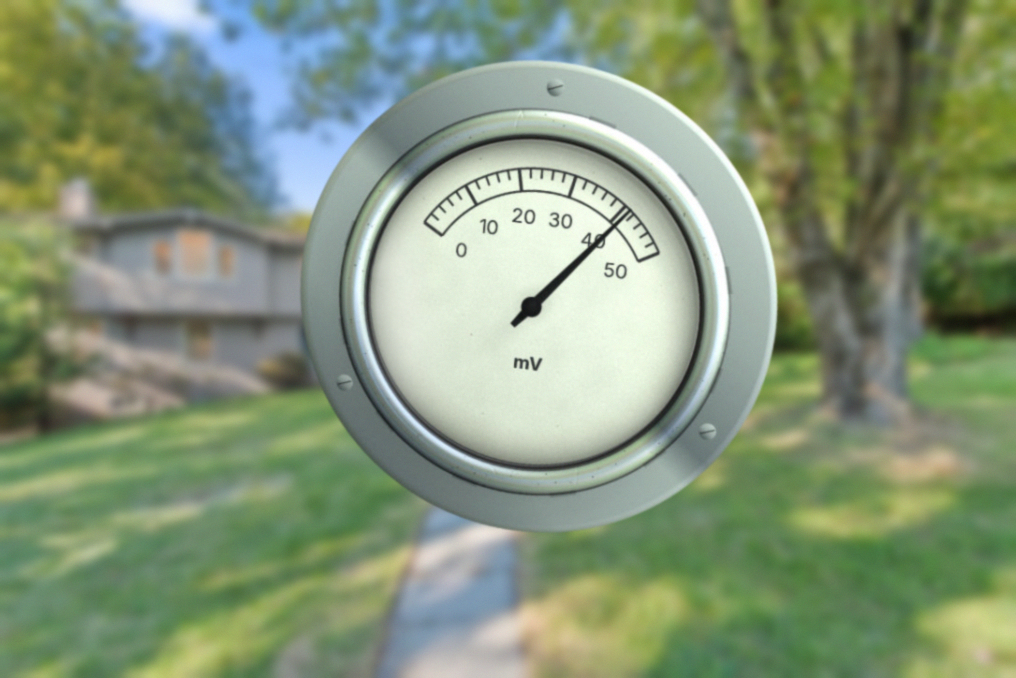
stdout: mV 41
